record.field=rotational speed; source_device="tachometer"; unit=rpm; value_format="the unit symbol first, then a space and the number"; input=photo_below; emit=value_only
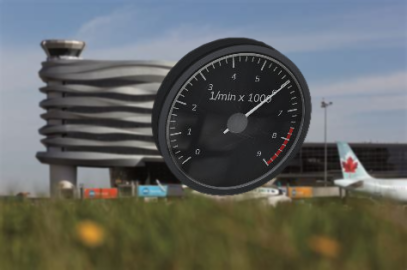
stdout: rpm 6000
